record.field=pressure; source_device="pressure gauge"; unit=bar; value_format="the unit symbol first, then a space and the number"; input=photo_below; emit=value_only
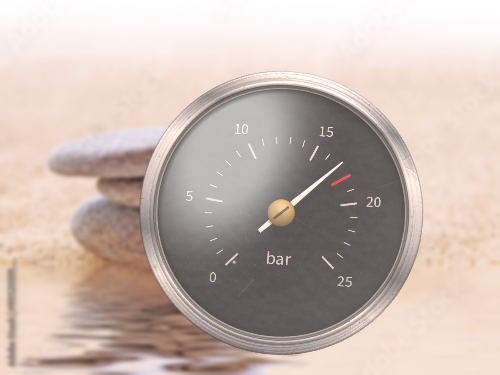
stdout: bar 17
